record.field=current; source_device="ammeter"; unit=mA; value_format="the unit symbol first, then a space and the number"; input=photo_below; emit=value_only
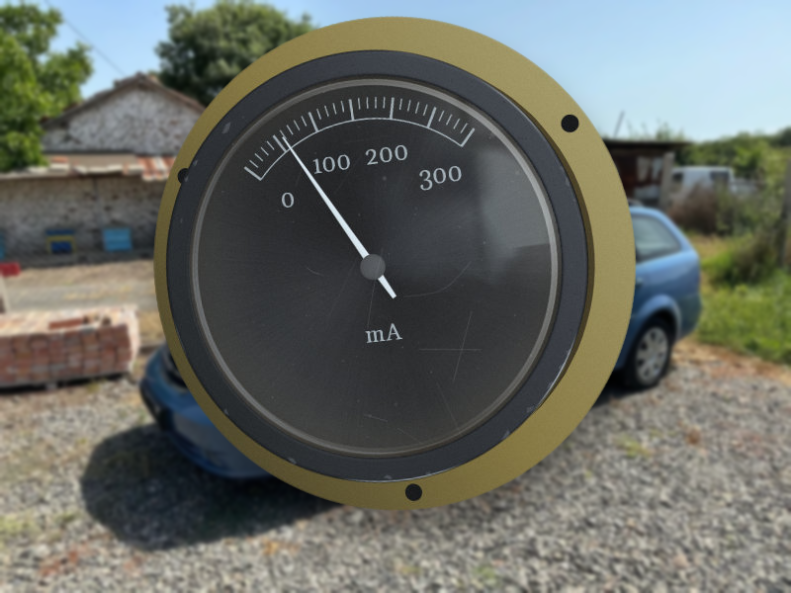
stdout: mA 60
